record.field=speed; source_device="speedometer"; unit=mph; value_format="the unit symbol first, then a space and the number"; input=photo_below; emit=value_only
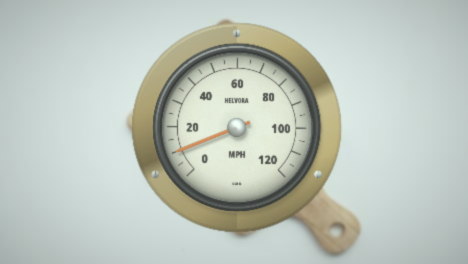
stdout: mph 10
